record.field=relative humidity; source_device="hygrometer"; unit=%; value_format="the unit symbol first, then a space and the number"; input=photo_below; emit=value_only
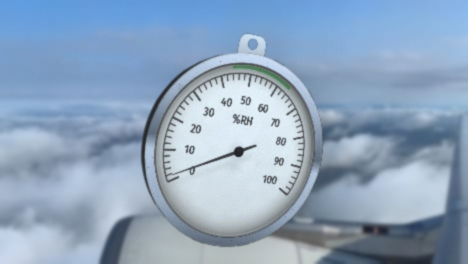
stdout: % 2
